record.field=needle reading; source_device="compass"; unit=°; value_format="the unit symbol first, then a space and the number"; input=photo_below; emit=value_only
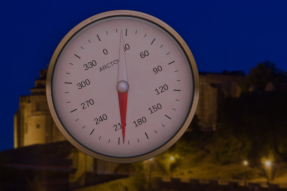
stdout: ° 205
